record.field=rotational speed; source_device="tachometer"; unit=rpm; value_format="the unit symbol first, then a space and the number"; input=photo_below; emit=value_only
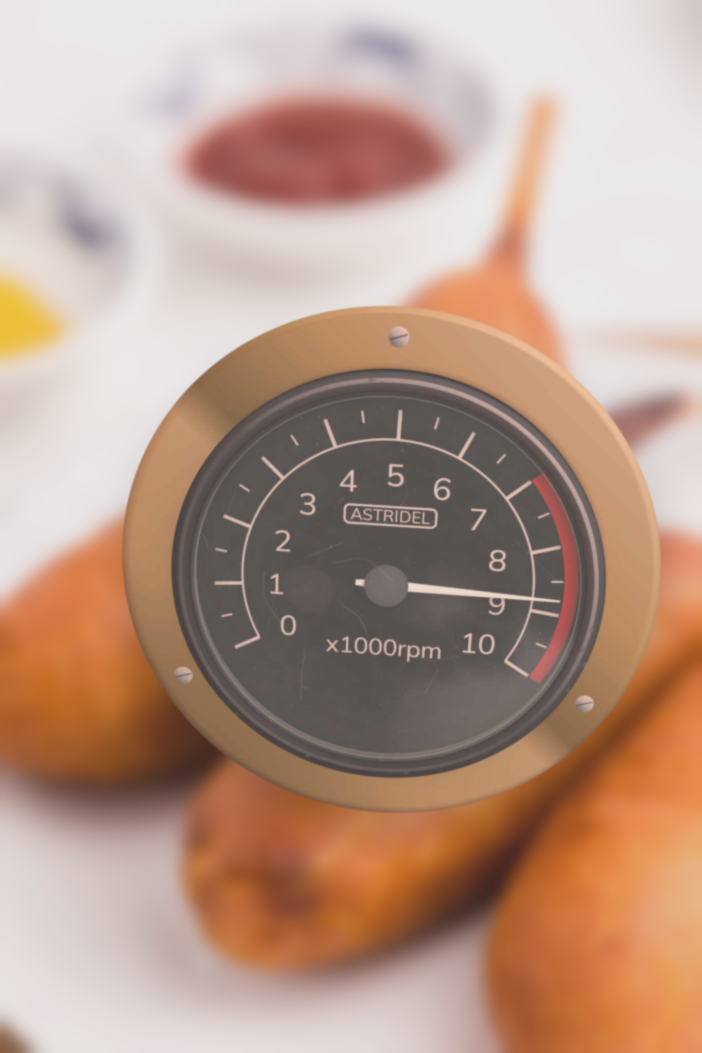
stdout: rpm 8750
